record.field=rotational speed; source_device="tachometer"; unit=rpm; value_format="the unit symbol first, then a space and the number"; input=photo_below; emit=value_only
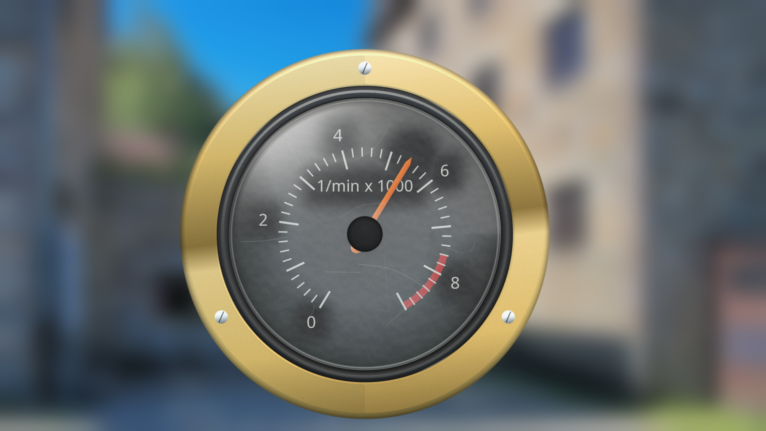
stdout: rpm 5400
